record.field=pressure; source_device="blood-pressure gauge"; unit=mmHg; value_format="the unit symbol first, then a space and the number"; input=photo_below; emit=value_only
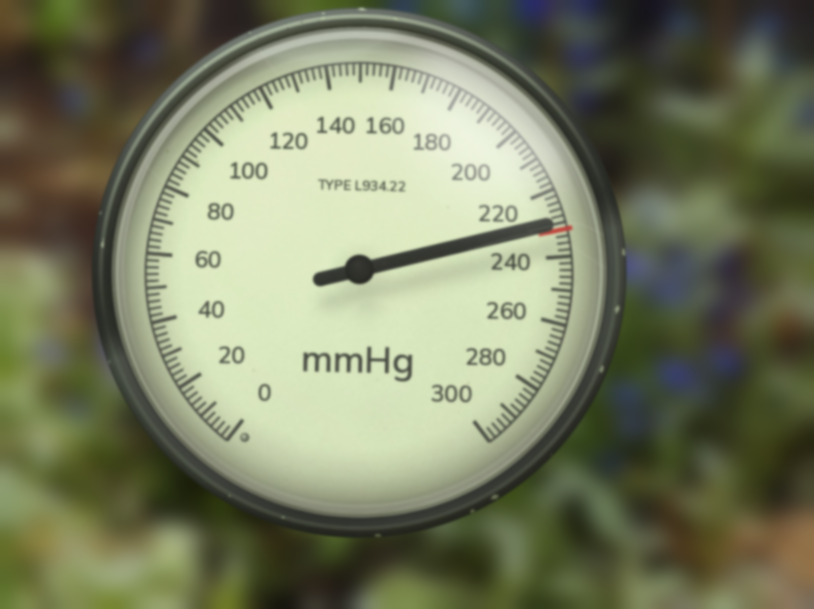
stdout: mmHg 230
